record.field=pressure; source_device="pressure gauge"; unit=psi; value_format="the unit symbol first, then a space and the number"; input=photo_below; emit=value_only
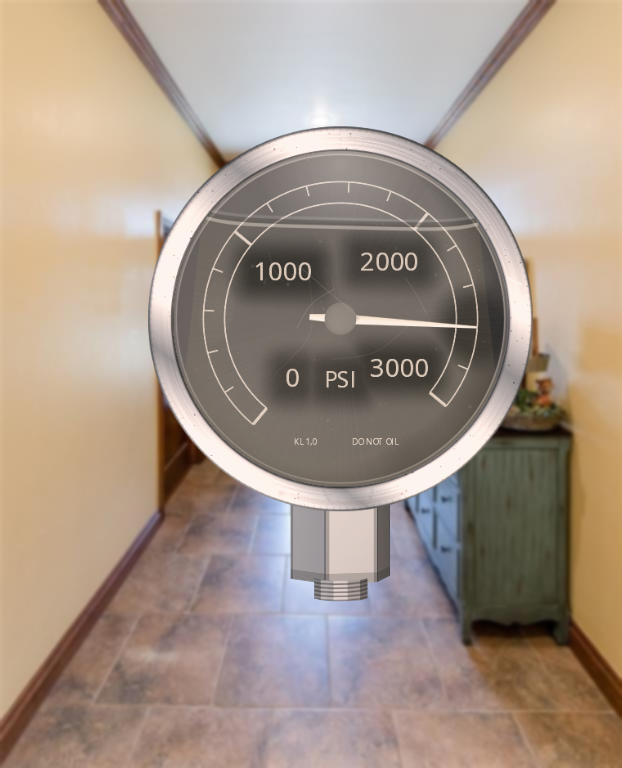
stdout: psi 2600
